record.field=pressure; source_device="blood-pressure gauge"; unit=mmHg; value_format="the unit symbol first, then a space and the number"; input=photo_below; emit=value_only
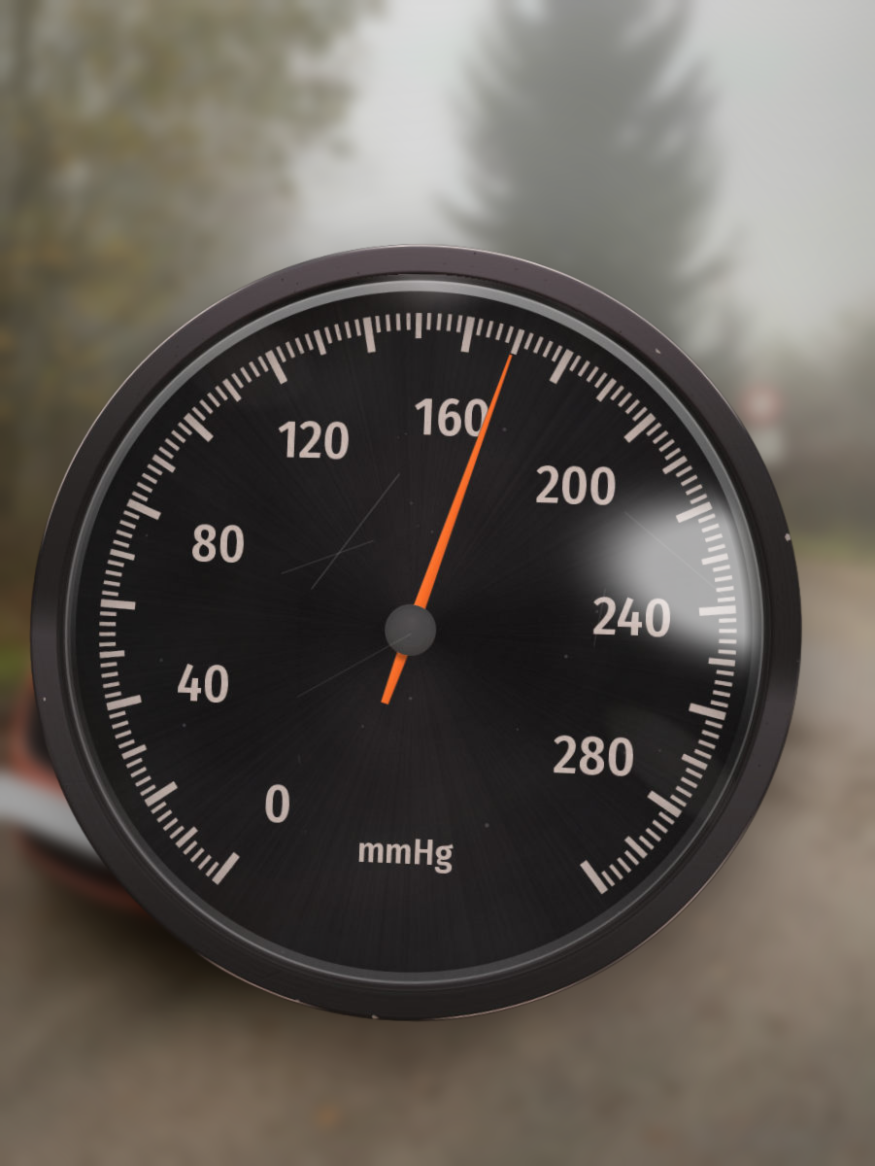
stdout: mmHg 170
